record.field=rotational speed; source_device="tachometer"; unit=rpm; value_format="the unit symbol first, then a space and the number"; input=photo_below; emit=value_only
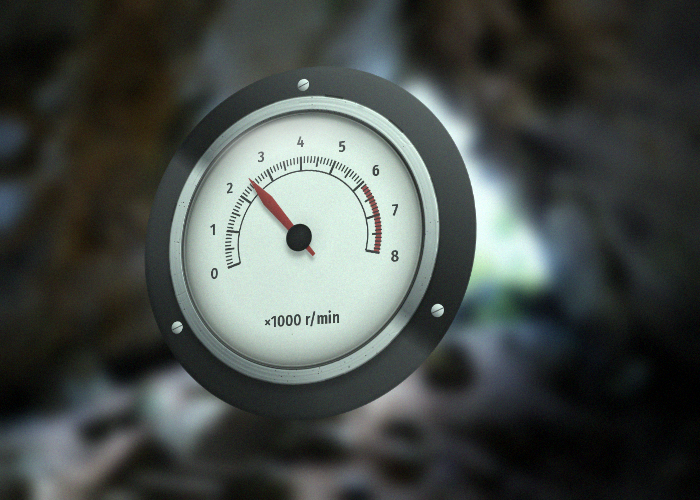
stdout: rpm 2500
